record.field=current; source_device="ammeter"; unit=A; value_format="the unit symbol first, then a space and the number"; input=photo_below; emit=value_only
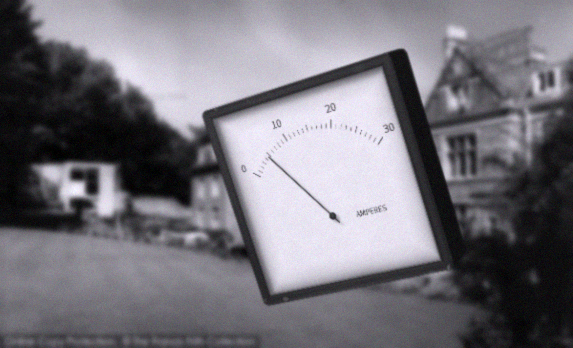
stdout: A 5
